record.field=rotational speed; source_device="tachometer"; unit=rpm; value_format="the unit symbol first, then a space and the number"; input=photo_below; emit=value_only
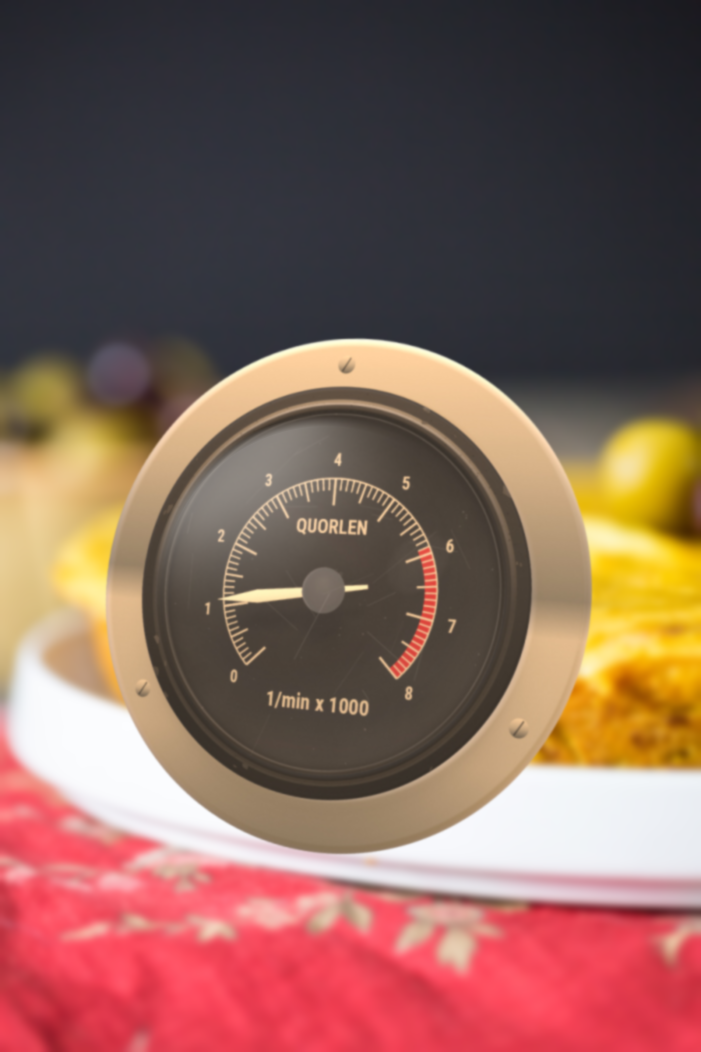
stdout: rpm 1100
